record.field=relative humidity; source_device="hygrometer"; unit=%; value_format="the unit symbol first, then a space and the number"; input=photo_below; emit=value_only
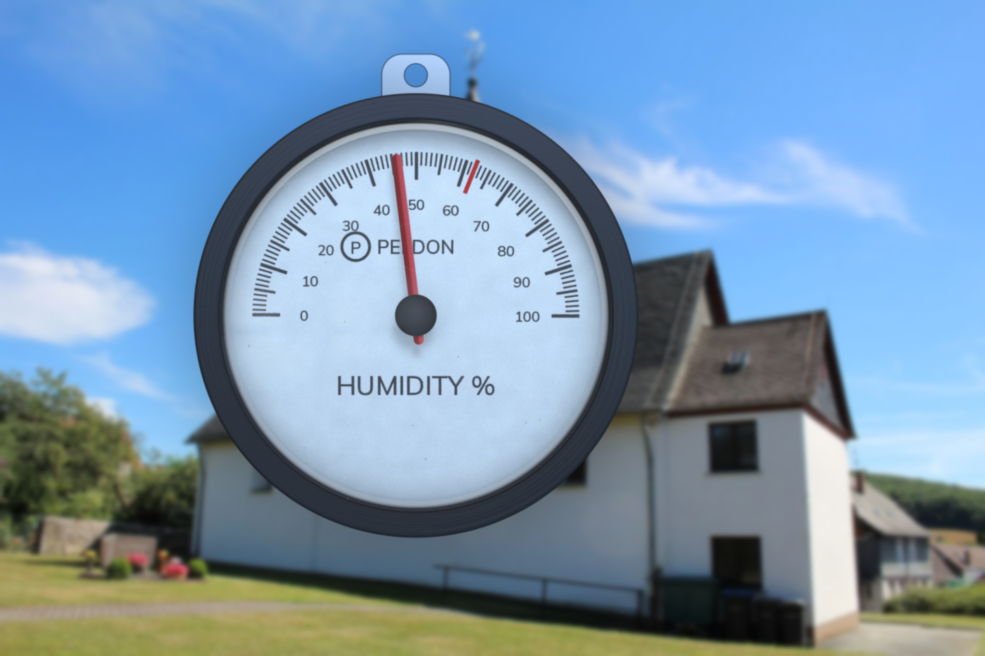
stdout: % 46
